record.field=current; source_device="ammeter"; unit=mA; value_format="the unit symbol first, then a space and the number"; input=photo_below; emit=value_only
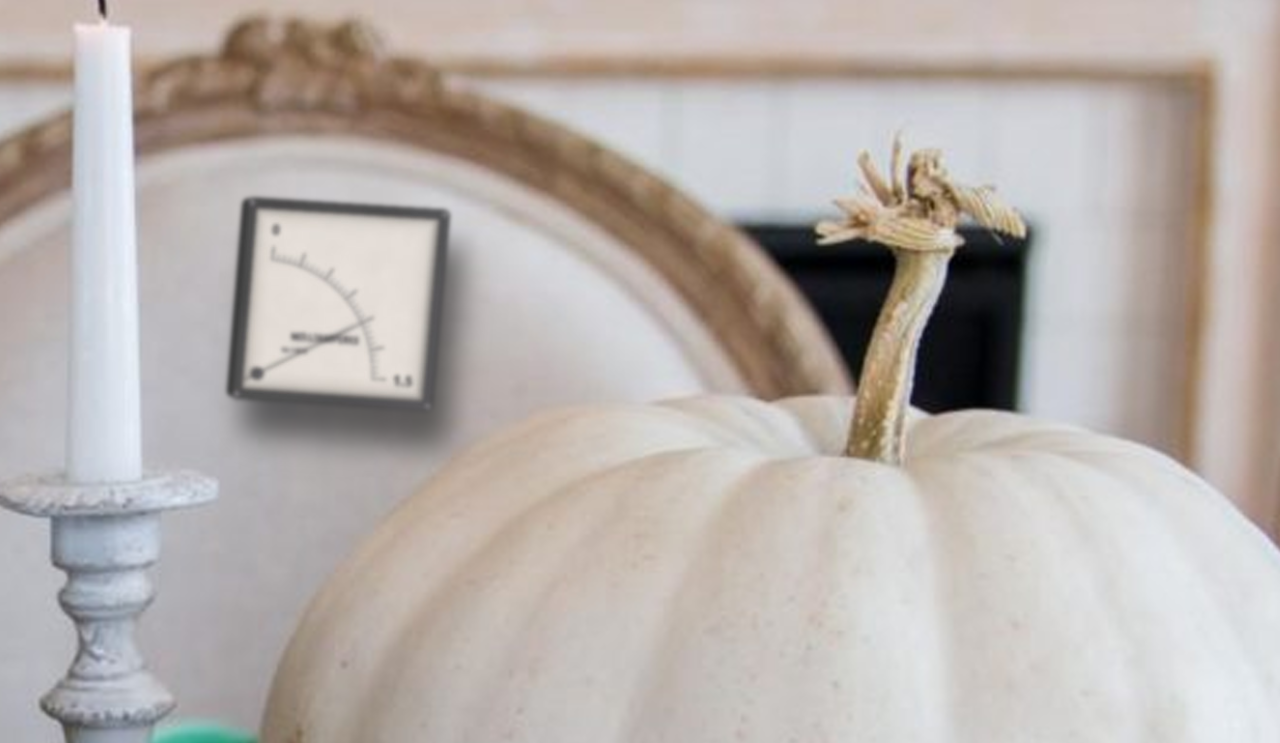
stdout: mA 1
